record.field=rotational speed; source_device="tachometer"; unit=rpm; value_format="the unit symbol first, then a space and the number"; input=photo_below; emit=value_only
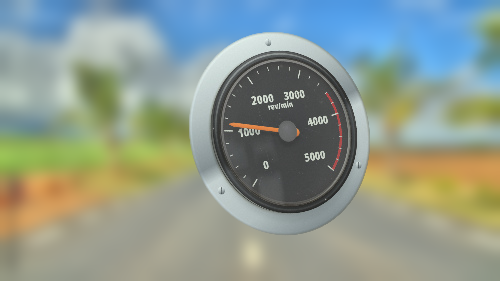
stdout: rpm 1100
